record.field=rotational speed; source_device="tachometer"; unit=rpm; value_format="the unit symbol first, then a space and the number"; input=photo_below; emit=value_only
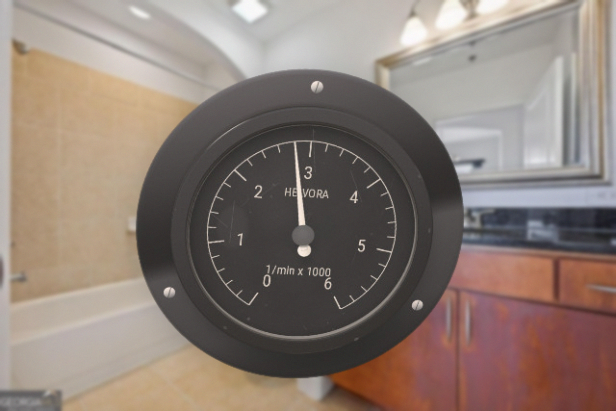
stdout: rpm 2800
